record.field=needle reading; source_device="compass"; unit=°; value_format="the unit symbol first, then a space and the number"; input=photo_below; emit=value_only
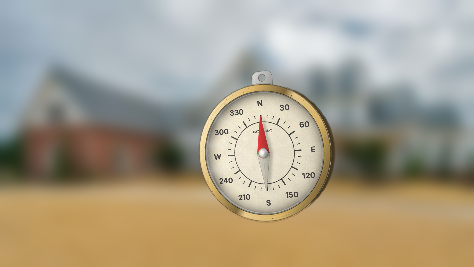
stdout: ° 0
